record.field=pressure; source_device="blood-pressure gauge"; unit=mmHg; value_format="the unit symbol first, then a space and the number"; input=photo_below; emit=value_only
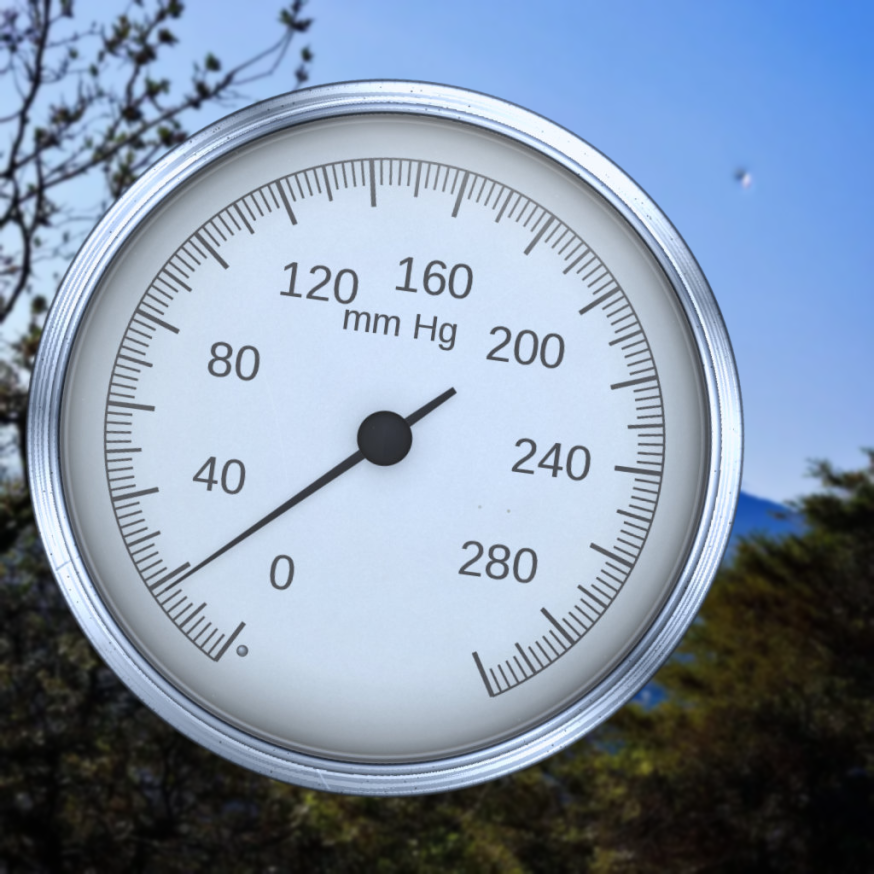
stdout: mmHg 18
